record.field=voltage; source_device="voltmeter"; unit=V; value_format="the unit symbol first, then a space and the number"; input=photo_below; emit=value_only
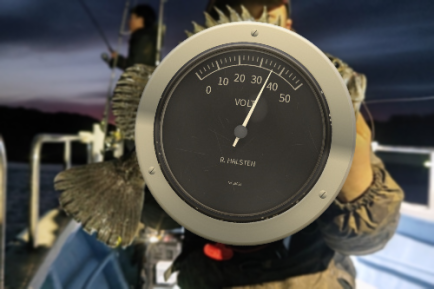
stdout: V 36
